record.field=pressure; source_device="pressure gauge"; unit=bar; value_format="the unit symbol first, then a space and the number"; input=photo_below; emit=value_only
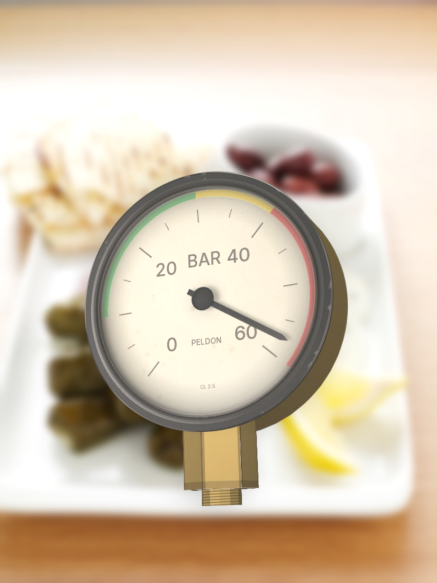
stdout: bar 57.5
